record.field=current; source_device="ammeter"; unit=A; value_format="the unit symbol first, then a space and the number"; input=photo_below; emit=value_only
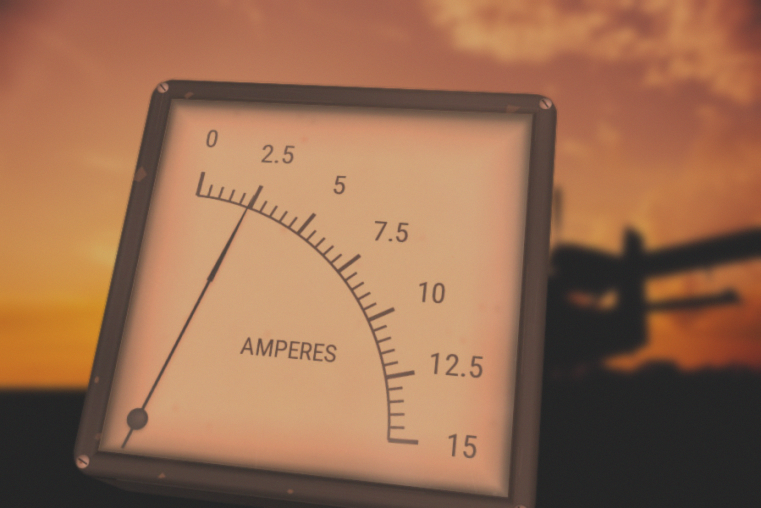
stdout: A 2.5
